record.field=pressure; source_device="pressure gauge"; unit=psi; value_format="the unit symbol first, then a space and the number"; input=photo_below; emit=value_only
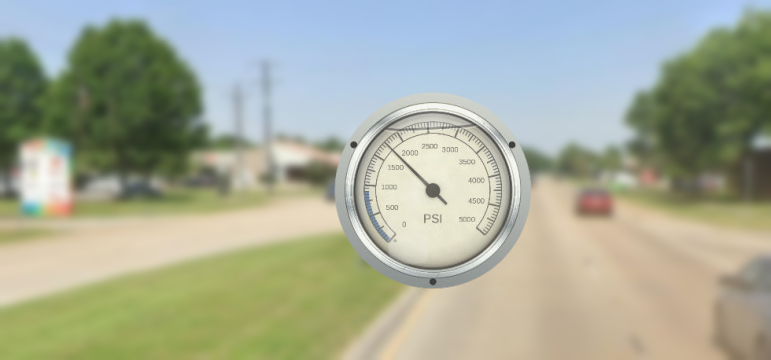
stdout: psi 1750
